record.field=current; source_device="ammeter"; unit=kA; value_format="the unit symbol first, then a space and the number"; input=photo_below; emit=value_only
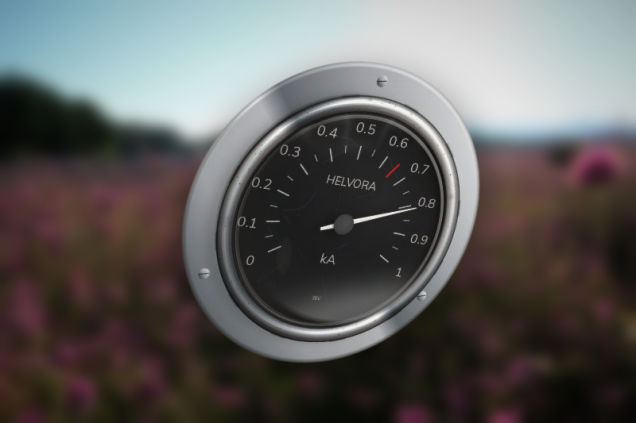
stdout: kA 0.8
